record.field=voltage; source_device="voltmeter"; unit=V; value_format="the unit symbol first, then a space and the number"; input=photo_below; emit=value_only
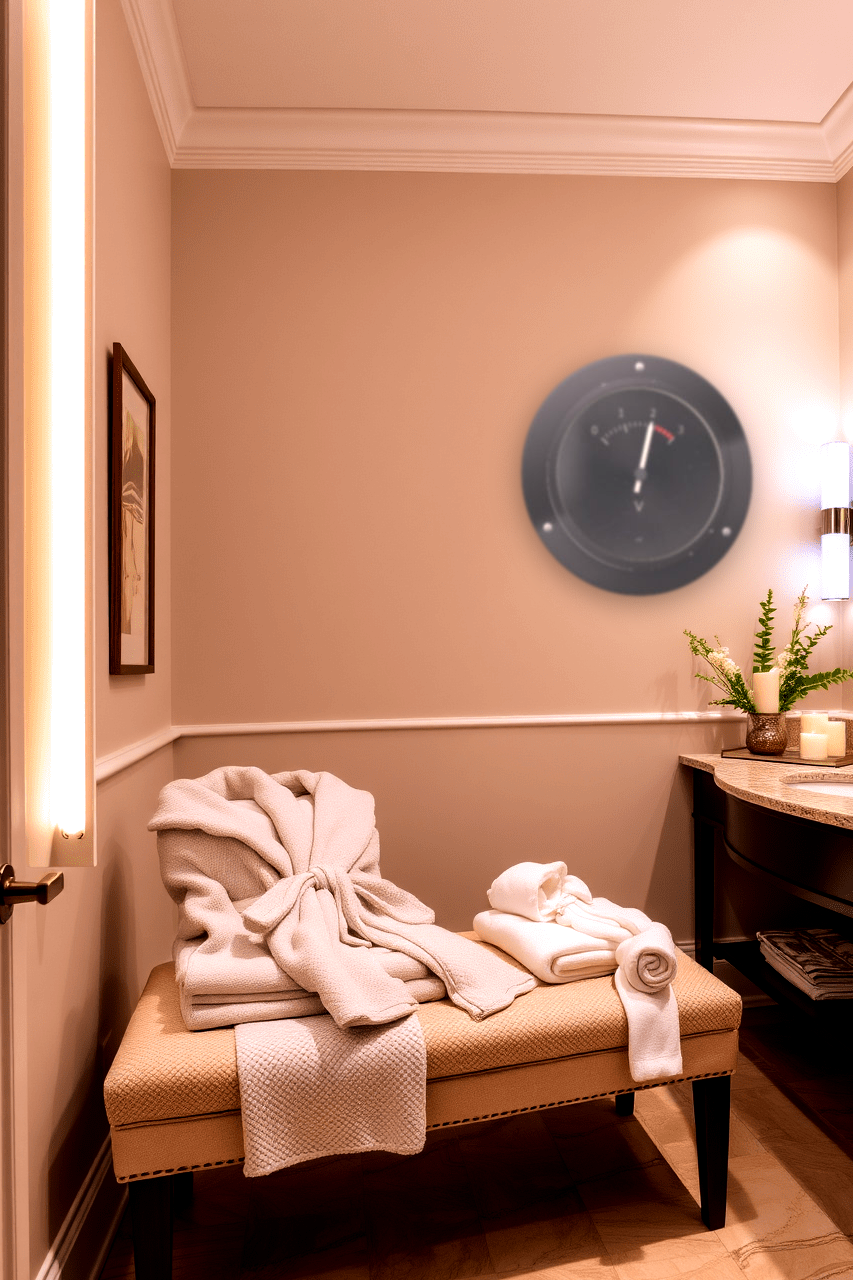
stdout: V 2
